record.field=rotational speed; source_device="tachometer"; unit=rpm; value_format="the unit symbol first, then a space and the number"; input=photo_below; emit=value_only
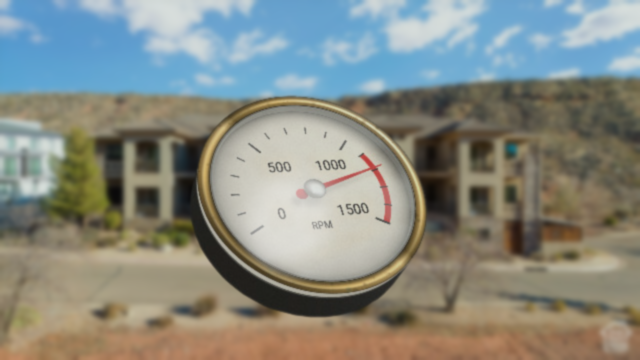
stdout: rpm 1200
